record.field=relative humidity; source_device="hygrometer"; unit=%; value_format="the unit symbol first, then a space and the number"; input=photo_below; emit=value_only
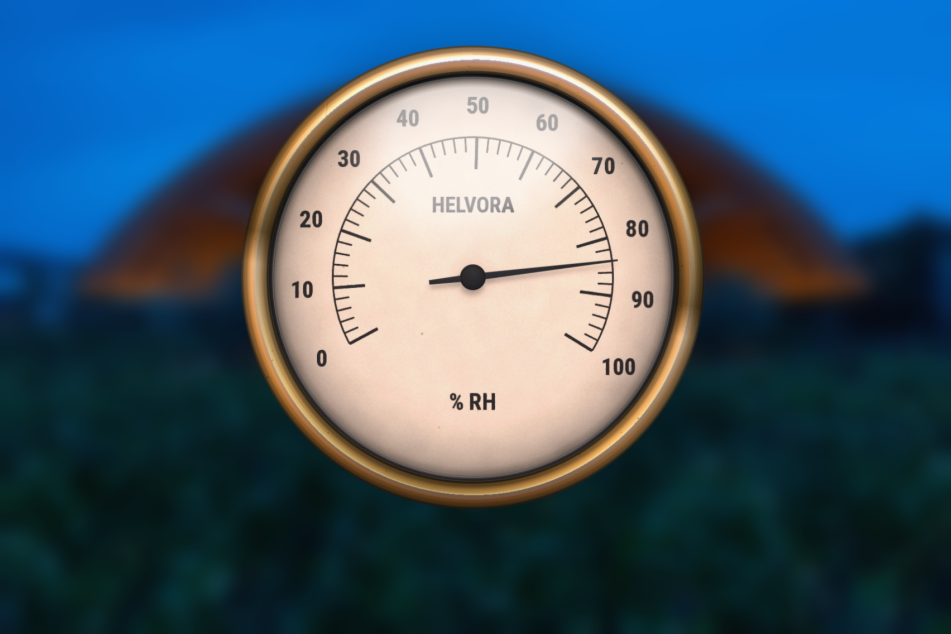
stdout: % 84
